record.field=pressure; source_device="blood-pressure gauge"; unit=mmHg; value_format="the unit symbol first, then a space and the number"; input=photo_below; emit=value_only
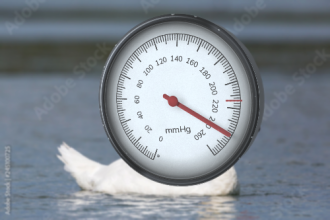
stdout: mmHg 240
